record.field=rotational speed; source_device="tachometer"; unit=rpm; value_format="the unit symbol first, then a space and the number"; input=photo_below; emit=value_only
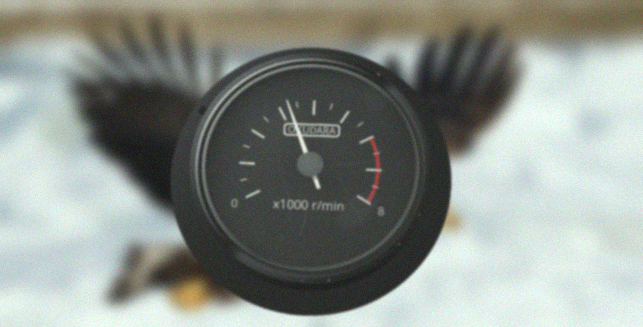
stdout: rpm 3250
